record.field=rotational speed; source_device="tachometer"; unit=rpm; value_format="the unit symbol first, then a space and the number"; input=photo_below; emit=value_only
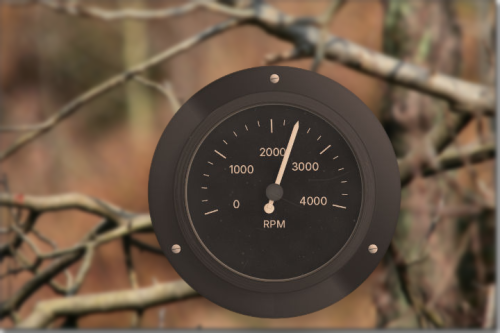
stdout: rpm 2400
